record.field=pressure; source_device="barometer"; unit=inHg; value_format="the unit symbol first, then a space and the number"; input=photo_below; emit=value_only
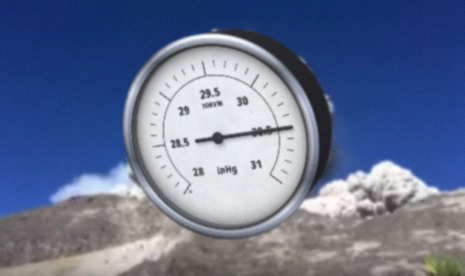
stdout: inHg 30.5
